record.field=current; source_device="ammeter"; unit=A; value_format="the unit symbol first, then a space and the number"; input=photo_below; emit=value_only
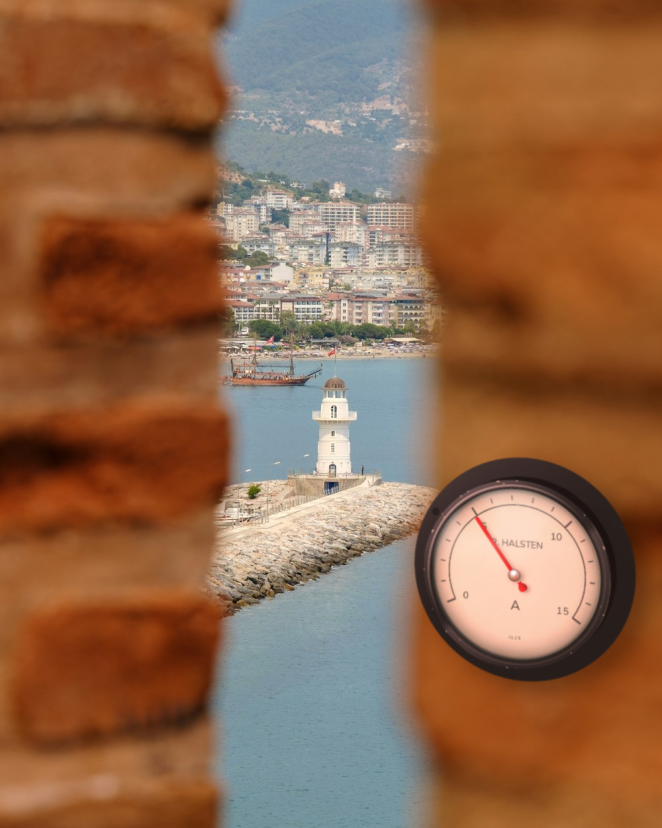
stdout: A 5
